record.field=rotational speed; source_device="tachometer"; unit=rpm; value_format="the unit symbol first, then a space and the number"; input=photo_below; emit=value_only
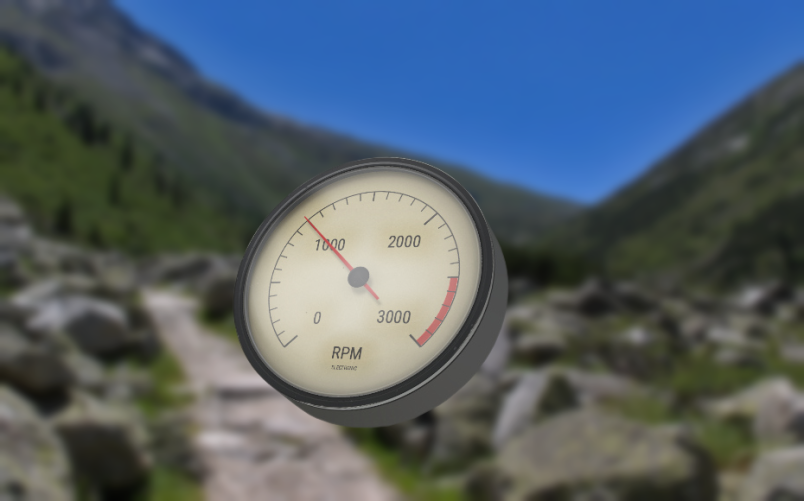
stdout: rpm 1000
